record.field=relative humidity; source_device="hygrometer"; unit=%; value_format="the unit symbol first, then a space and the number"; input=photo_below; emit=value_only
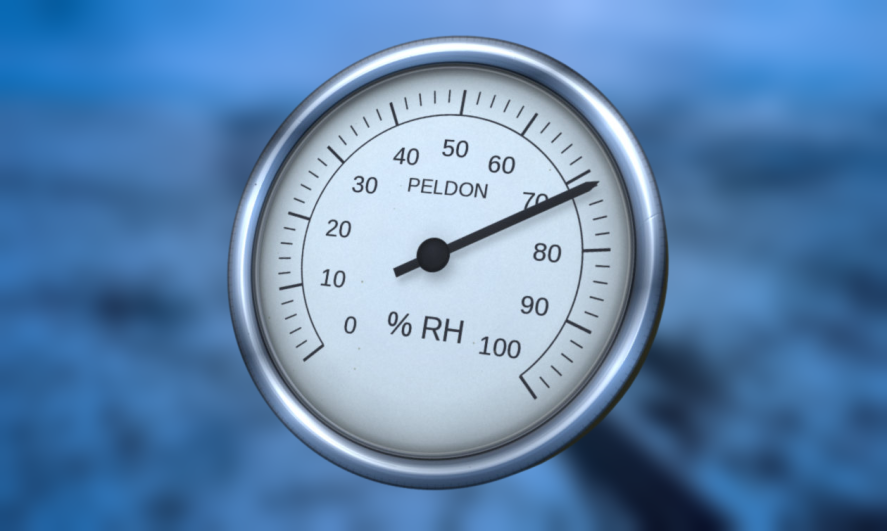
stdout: % 72
